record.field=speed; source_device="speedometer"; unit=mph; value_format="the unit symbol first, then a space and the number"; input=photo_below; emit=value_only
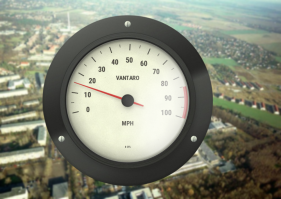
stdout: mph 15
